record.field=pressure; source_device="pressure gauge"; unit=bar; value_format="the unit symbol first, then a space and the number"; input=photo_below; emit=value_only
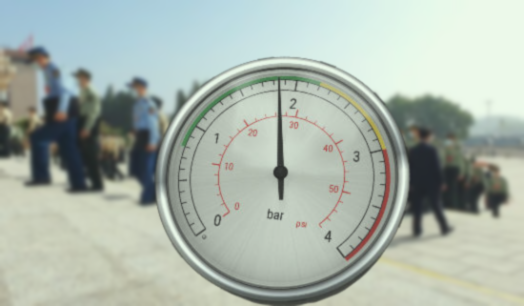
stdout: bar 1.85
